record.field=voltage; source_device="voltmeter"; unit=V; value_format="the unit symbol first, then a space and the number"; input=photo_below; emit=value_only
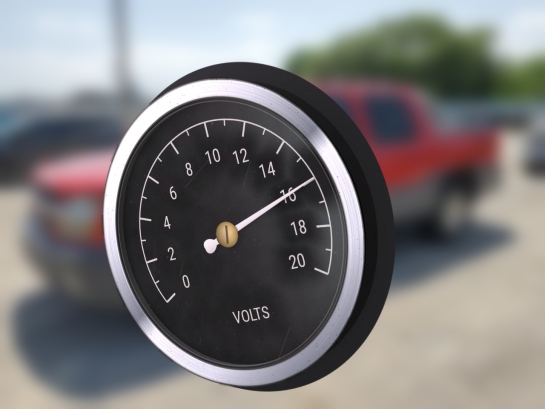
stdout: V 16
